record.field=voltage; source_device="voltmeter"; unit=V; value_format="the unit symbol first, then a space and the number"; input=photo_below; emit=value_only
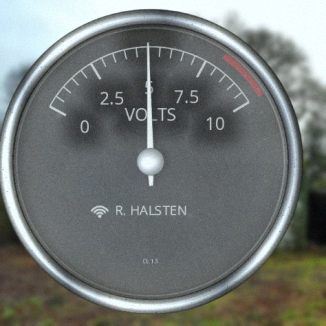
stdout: V 5
